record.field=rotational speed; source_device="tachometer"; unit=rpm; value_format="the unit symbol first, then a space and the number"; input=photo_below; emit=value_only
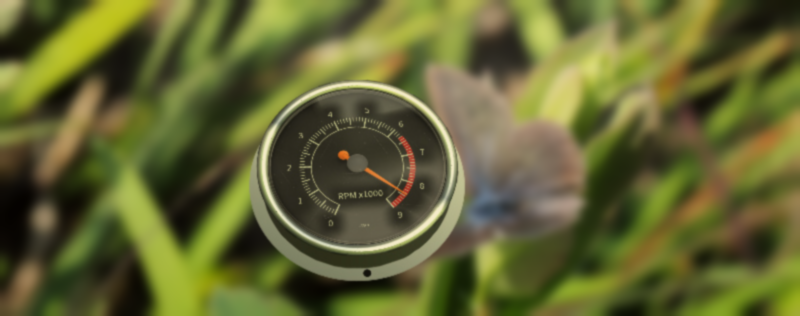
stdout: rpm 8500
